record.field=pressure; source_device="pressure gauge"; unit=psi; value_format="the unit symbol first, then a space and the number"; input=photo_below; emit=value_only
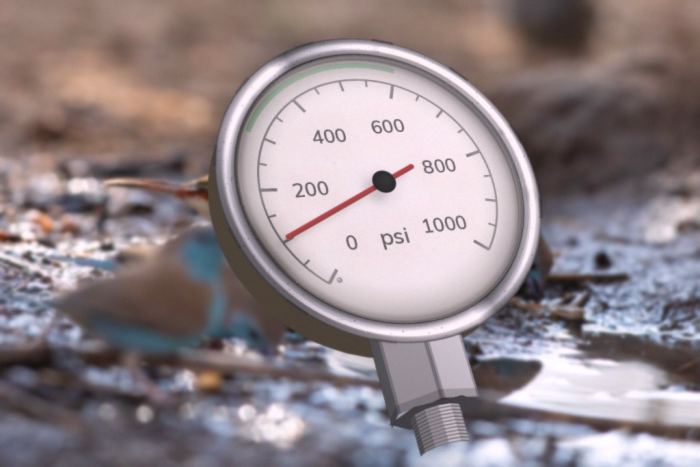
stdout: psi 100
